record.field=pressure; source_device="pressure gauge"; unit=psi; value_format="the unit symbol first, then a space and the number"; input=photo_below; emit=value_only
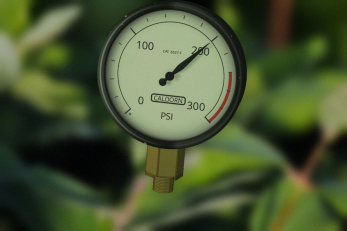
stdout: psi 200
